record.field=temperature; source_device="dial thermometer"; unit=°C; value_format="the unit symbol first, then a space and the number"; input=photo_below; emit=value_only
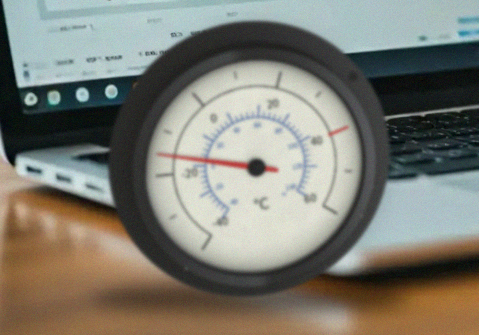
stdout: °C -15
